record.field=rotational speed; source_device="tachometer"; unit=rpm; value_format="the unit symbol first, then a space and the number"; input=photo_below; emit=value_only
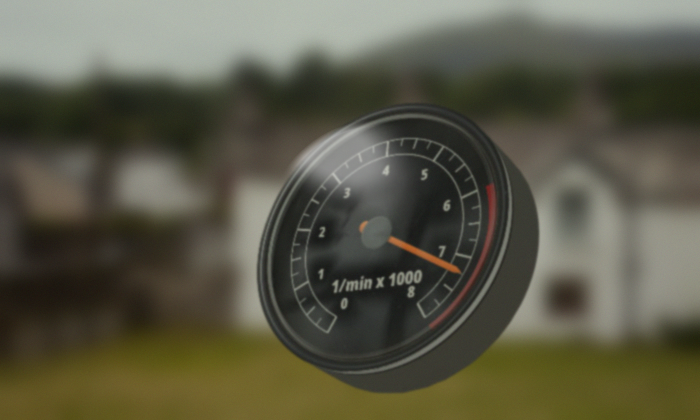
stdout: rpm 7250
